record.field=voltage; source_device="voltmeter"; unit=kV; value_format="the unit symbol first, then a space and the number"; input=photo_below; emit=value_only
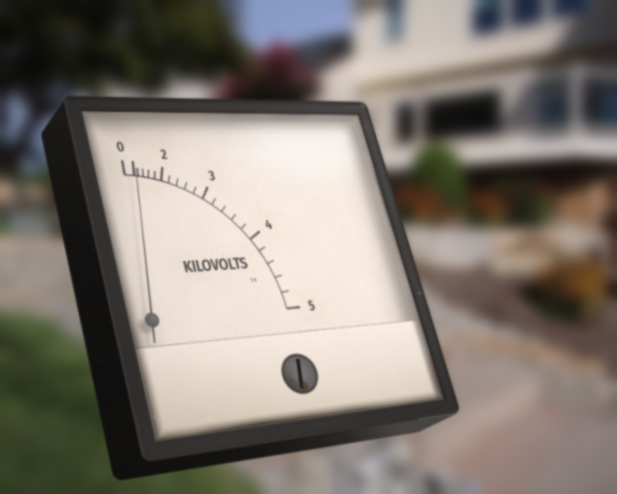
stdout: kV 1
